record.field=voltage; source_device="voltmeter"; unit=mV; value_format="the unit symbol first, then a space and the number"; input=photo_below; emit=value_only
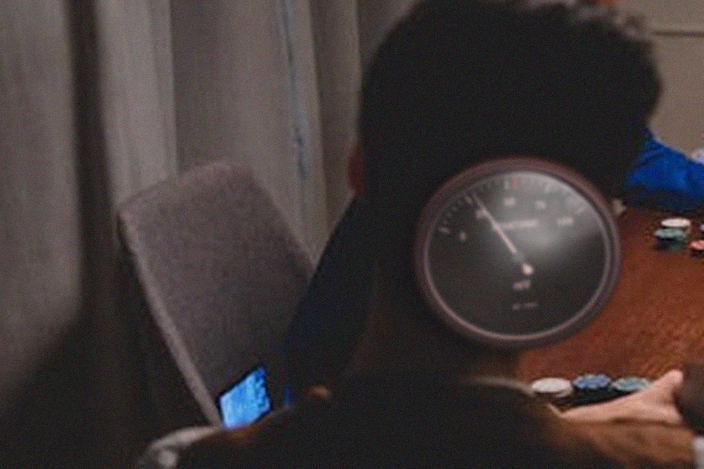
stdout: mV 30
